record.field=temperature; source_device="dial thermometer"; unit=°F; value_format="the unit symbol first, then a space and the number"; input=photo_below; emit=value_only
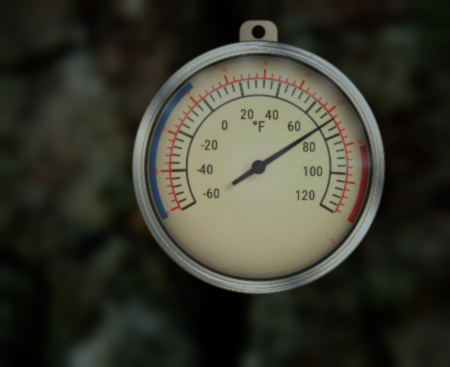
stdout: °F 72
